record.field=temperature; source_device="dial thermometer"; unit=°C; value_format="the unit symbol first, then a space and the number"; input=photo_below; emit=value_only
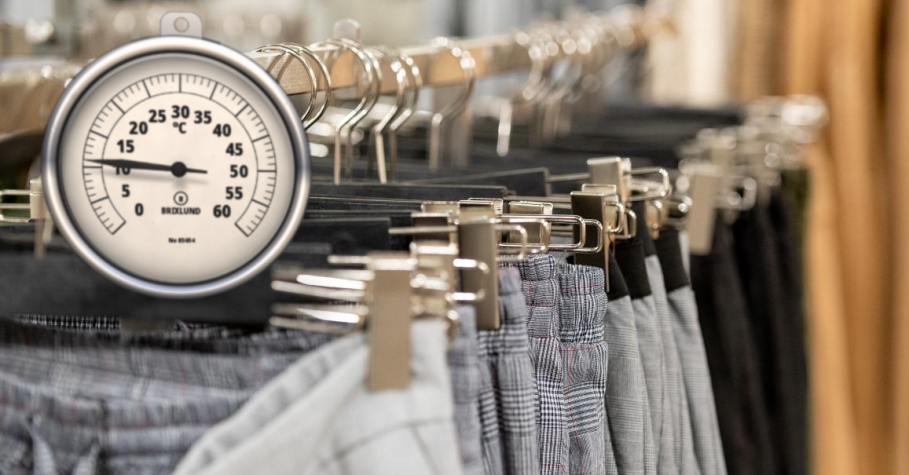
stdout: °C 11
